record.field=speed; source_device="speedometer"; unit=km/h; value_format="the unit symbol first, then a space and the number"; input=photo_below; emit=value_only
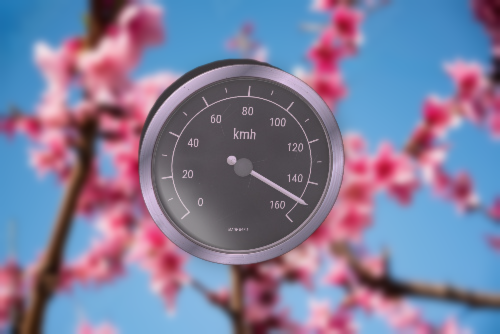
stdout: km/h 150
